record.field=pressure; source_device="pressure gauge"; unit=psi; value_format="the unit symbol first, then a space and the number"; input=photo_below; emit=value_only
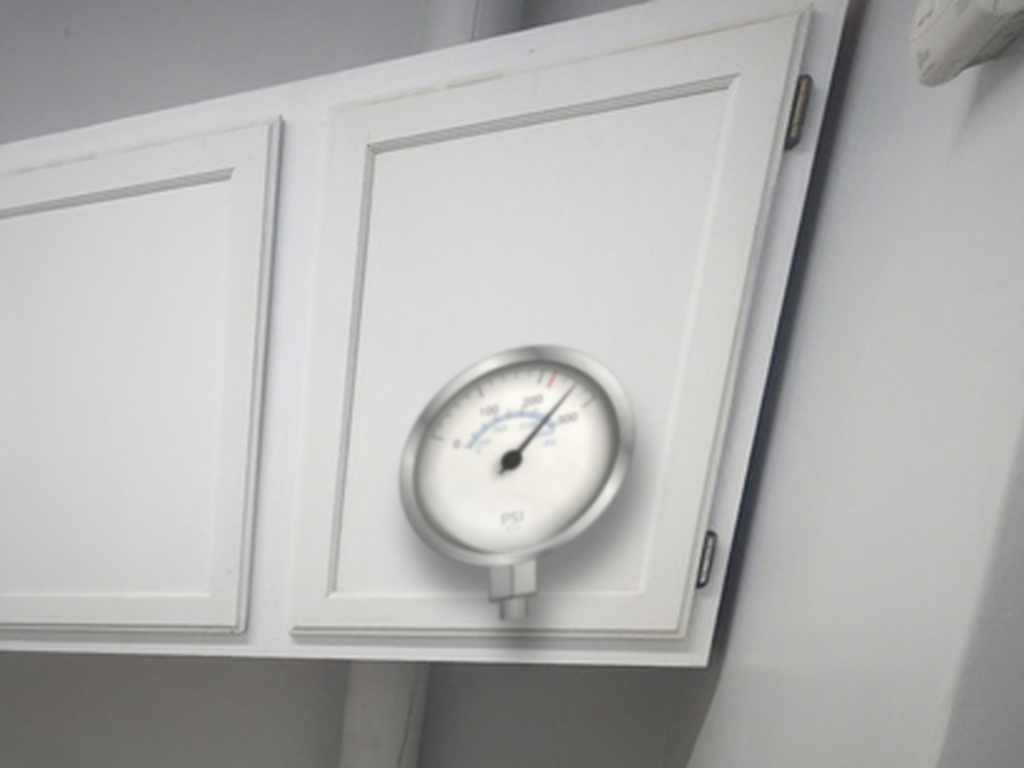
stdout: psi 260
